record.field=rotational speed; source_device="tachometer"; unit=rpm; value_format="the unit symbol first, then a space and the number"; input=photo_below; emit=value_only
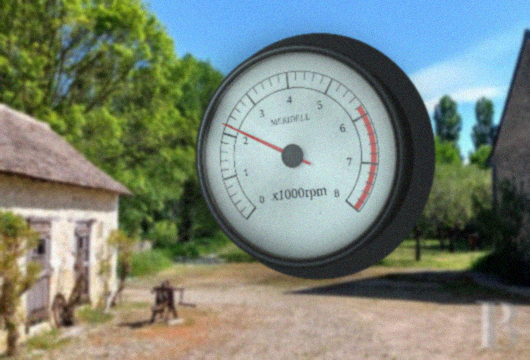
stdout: rpm 2200
